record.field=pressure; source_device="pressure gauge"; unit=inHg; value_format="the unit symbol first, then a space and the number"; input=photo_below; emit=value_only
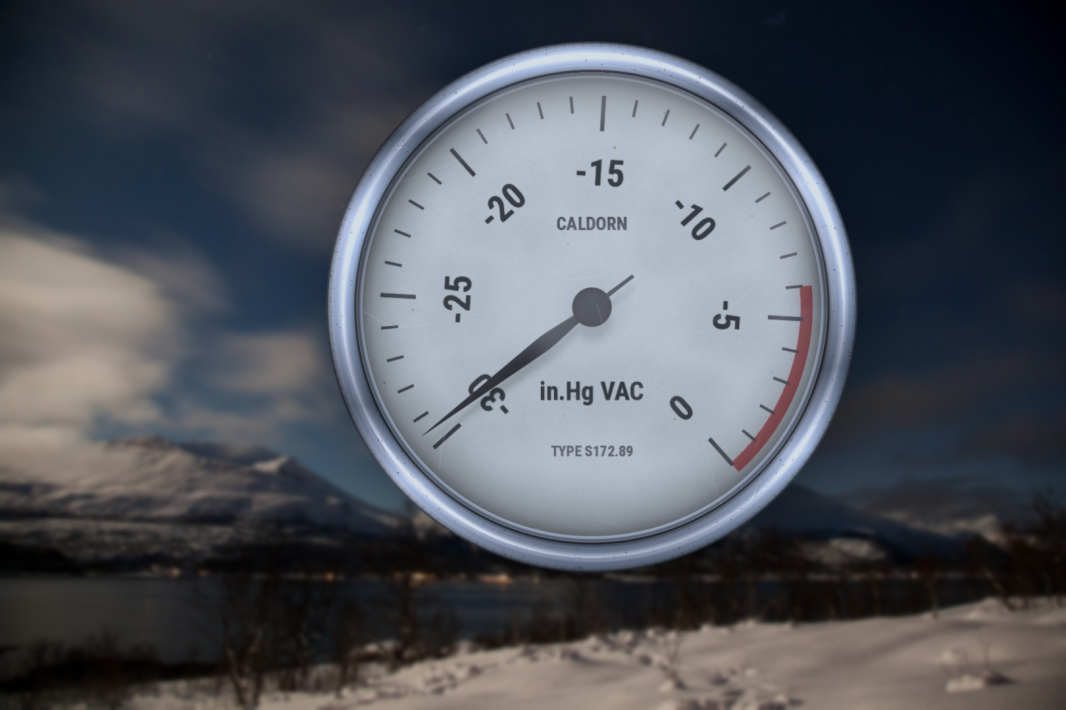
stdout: inHg -29.5
